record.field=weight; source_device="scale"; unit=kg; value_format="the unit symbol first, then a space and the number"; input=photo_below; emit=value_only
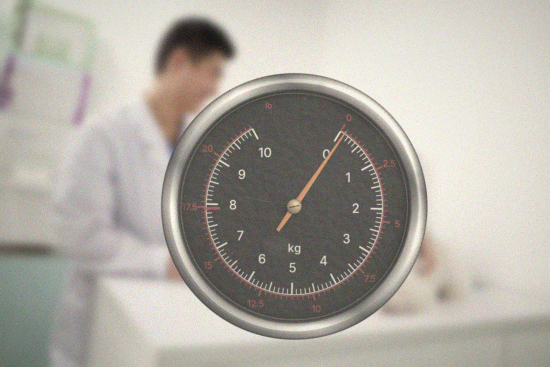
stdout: kg 0.1
